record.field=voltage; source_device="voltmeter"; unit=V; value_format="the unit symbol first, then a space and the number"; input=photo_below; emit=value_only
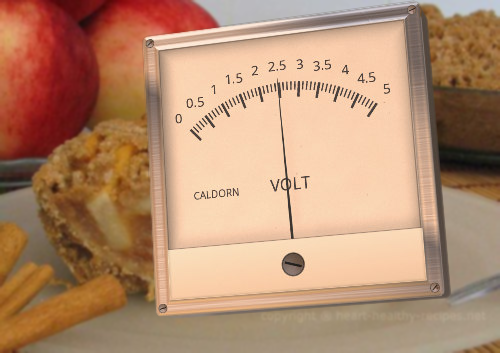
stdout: V 2.5
